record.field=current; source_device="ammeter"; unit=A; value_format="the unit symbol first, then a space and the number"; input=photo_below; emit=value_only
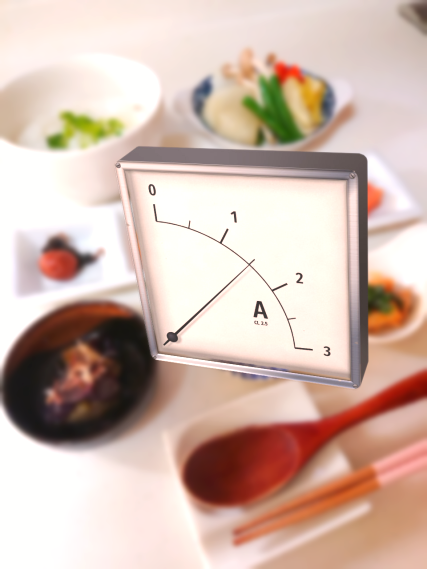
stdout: A 1.5
